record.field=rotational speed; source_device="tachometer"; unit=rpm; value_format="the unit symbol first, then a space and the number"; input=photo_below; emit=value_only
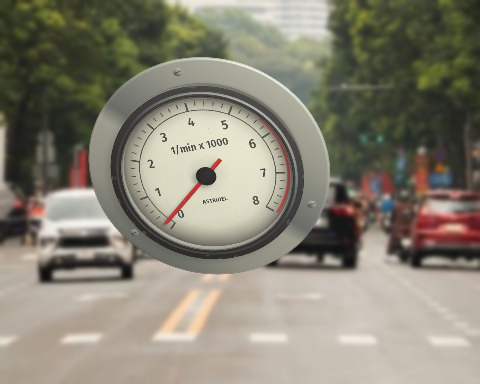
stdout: rpm 200
